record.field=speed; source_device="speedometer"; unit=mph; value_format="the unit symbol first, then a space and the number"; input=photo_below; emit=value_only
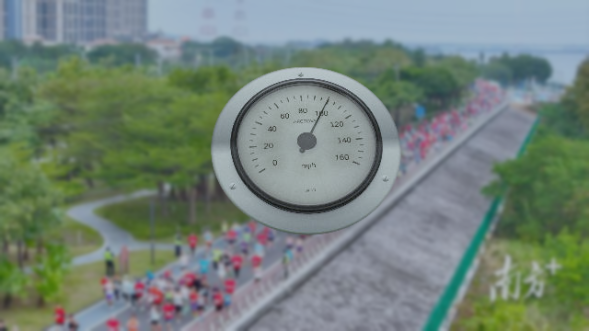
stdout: mph 100
